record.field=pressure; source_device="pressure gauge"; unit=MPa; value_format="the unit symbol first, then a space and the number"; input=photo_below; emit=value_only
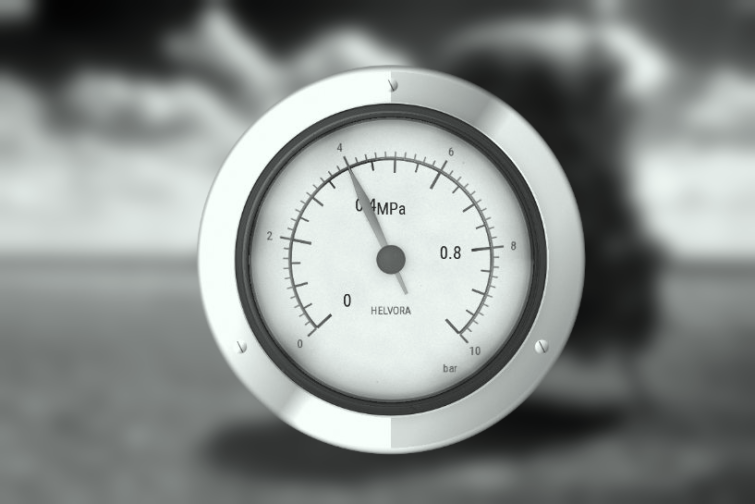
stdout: MPa 0.4
